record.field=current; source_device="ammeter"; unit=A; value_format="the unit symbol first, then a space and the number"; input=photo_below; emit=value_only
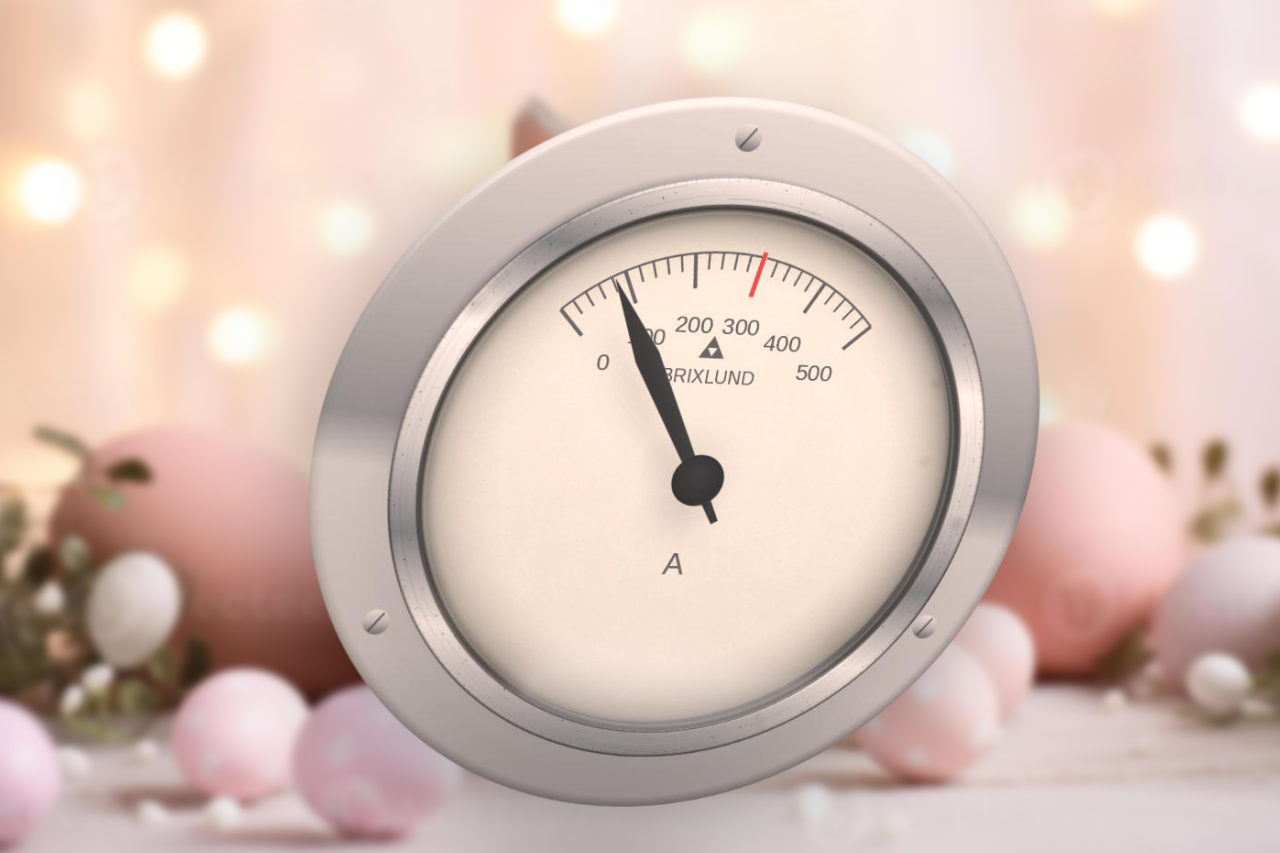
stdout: A 80
